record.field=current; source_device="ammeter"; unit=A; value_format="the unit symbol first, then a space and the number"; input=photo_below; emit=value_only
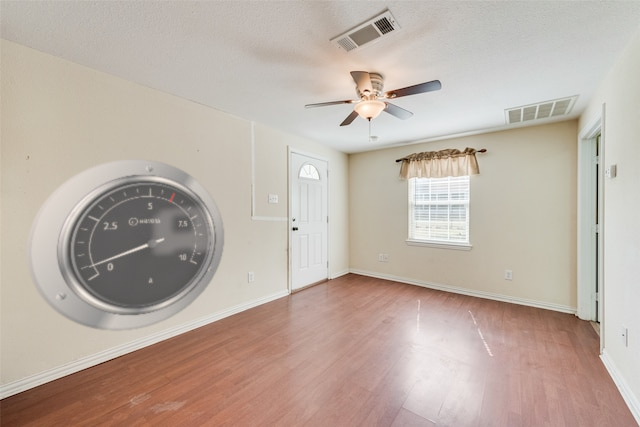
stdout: A 0.5
